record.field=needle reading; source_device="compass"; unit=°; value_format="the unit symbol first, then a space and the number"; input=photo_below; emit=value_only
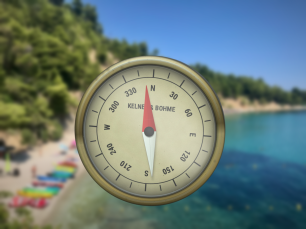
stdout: ° 352.5
